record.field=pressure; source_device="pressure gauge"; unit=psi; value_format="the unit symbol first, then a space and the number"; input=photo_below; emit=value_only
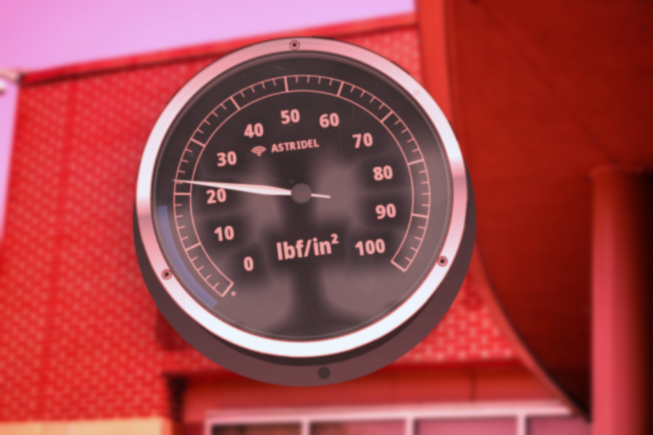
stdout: psi 22
